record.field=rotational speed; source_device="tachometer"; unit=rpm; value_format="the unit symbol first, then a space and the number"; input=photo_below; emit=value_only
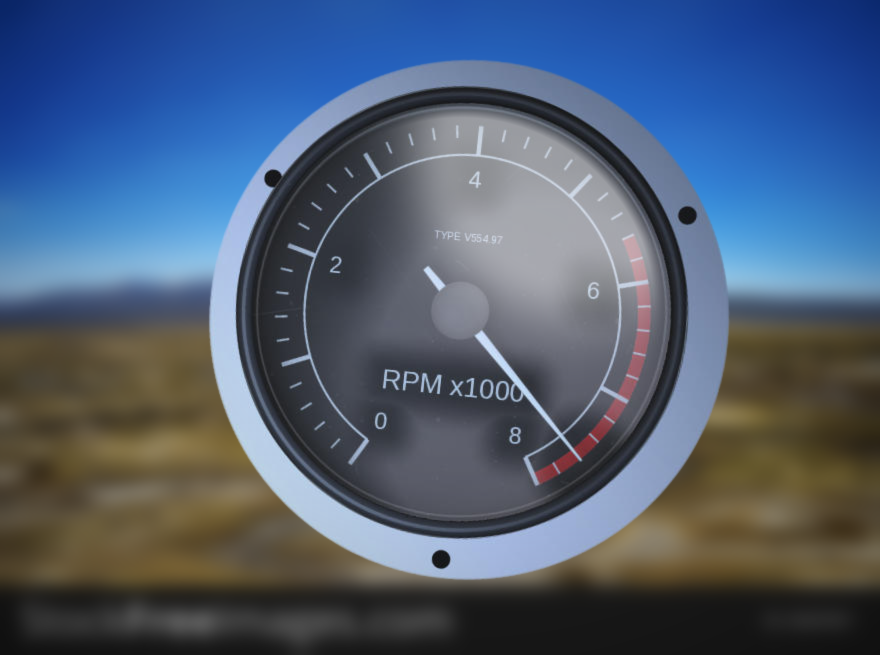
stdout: rpm 7600
